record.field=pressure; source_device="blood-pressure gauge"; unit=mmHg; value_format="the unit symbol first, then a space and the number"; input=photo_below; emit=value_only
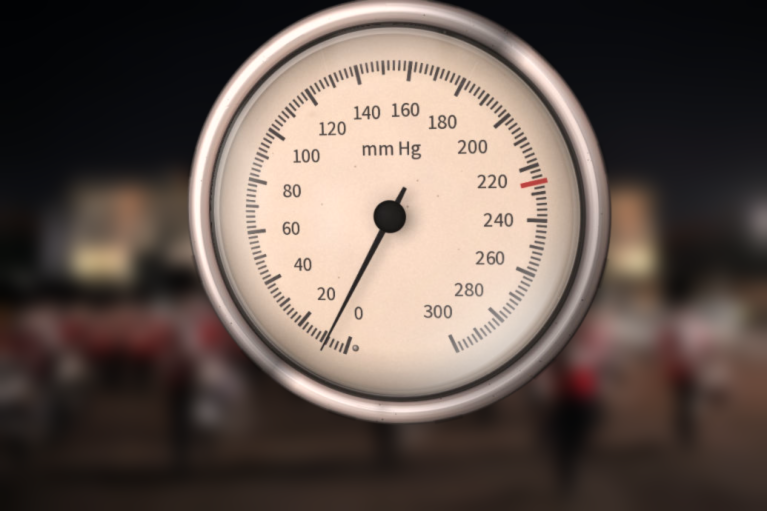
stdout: mmHg 8
